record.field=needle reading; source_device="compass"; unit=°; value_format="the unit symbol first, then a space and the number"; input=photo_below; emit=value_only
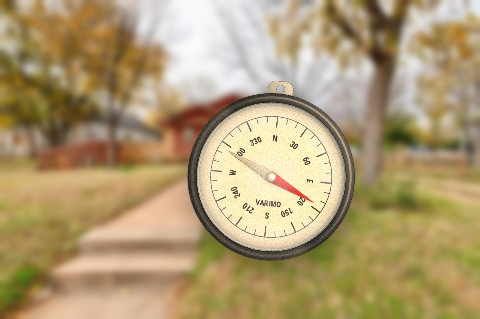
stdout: ° 115
